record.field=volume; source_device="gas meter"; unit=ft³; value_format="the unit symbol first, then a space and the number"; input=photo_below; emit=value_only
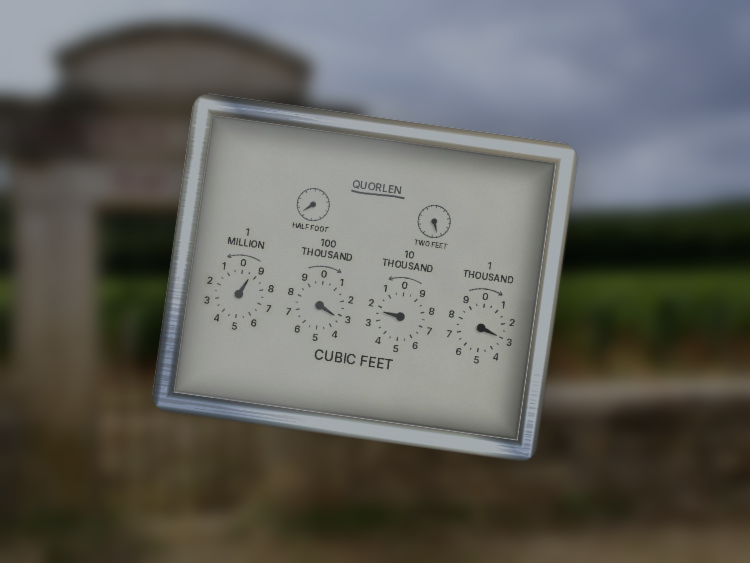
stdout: ft³ 932300
